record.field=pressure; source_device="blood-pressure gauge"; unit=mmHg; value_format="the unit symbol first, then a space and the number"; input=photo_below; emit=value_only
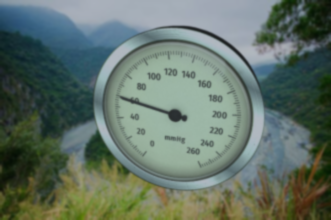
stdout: mmHg 60
